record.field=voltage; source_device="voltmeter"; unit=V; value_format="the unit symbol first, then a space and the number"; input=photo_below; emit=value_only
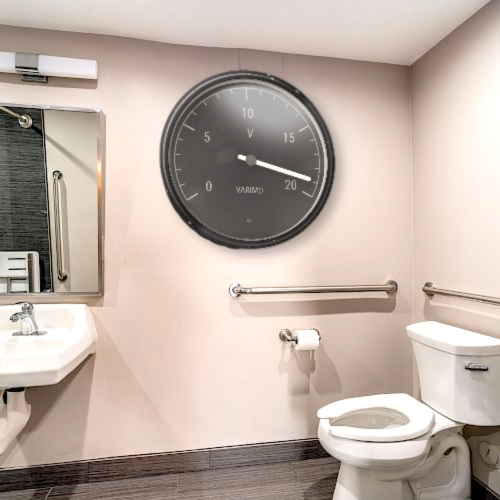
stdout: V 19
